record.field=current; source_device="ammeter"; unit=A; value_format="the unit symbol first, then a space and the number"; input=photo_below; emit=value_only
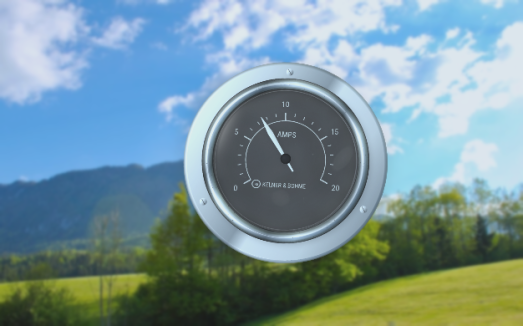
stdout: A 7.5
